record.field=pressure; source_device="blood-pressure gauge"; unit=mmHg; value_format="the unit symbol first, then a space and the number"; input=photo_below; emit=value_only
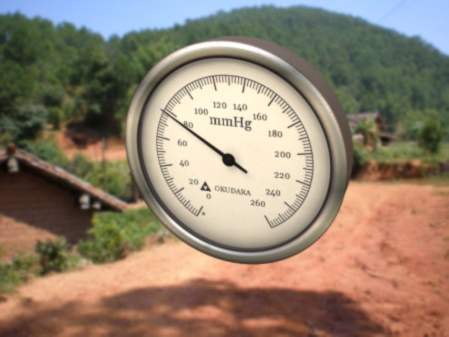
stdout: mmHg 80
